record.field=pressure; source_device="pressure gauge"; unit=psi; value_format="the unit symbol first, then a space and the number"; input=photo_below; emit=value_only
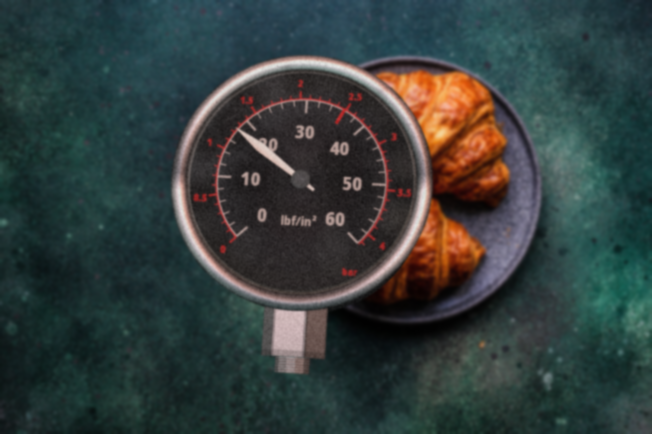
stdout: psi 18
